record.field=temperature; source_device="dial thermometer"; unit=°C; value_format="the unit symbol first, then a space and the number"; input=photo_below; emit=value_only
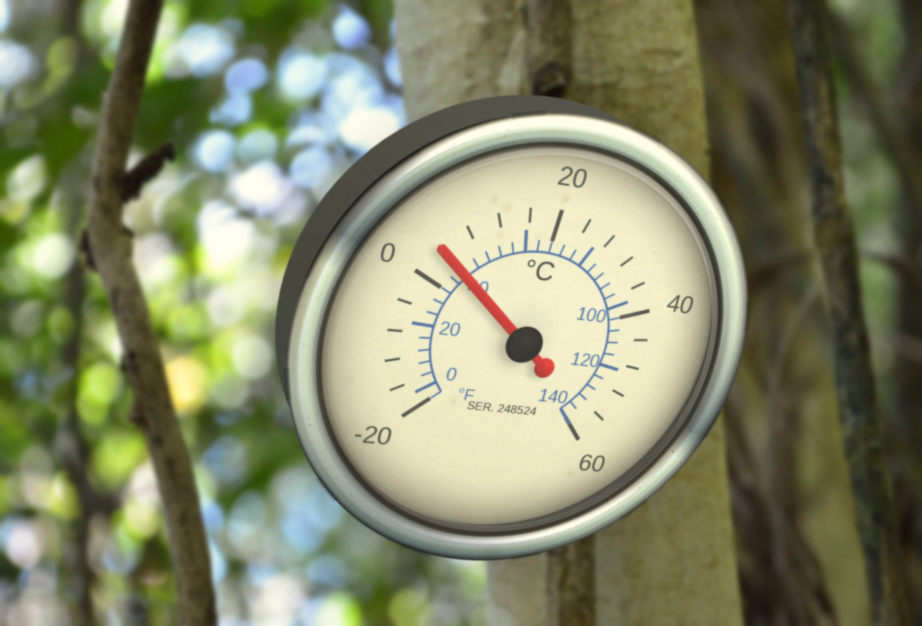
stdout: °C 4
